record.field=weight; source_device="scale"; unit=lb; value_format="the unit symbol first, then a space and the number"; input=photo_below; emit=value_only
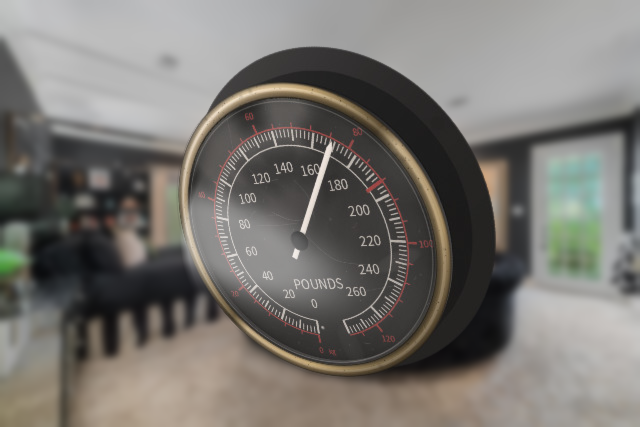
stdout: lb 170
